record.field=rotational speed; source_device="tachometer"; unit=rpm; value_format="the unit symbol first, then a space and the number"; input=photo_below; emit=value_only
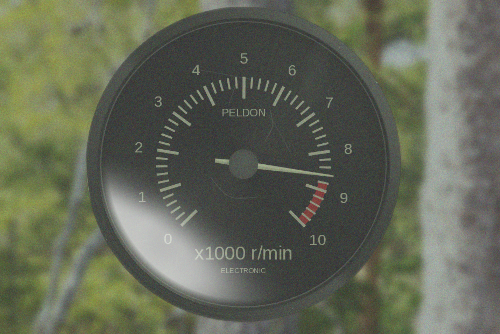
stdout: rpm 8600
